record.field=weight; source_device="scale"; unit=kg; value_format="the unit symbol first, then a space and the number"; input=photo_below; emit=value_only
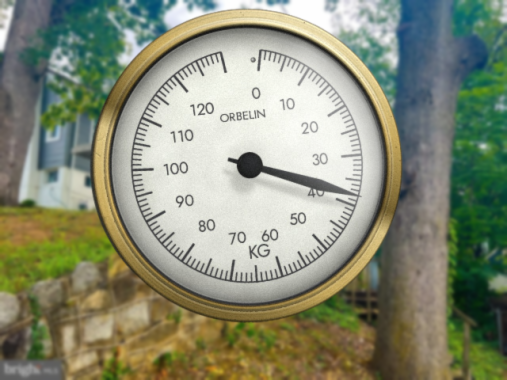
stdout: kg 38
